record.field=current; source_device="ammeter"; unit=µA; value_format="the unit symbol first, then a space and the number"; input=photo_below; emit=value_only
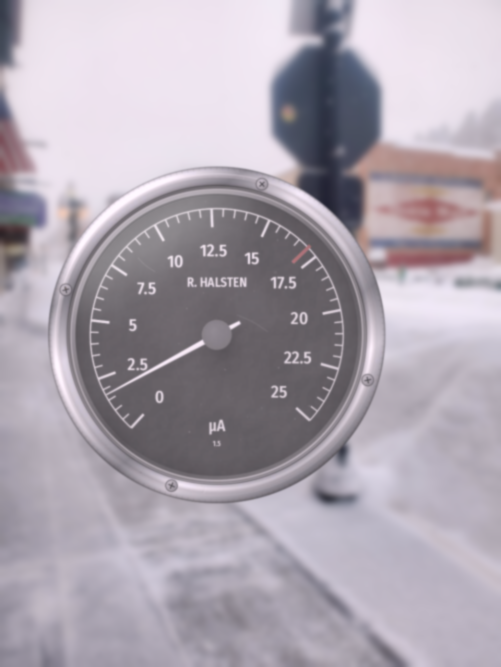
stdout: µA 1.75
